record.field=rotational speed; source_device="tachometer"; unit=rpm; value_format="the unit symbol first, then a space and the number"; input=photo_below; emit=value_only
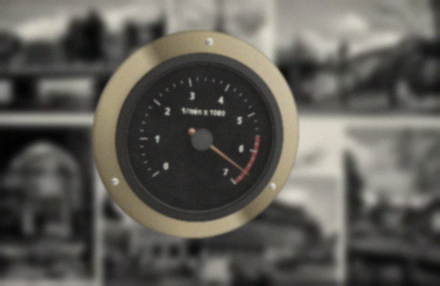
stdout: rpm 6600
